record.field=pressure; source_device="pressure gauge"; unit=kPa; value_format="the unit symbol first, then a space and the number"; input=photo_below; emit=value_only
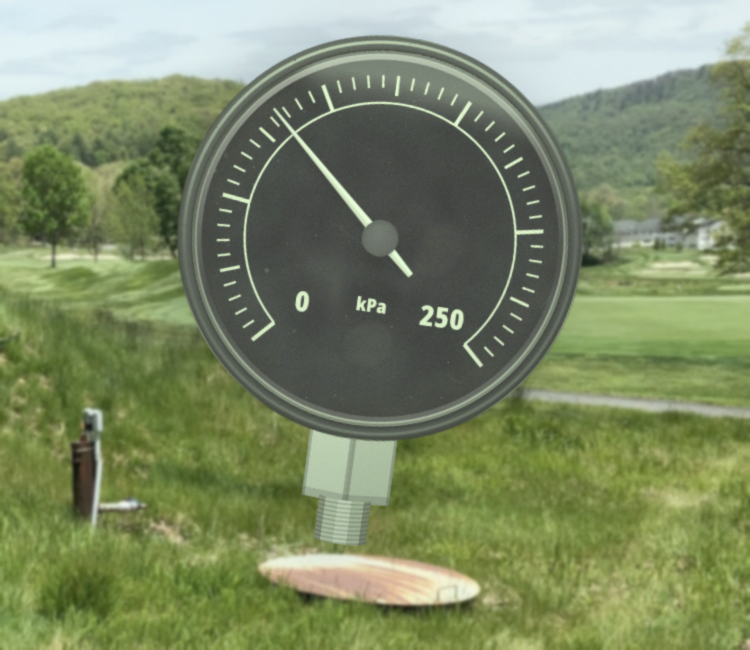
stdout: kPa 82.5
